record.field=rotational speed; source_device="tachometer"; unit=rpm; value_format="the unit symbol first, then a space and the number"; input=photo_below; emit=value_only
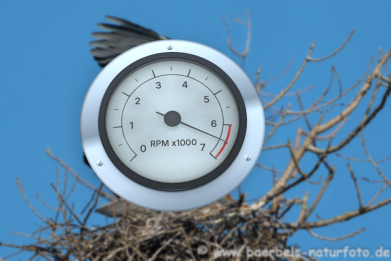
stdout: rpm 6500
